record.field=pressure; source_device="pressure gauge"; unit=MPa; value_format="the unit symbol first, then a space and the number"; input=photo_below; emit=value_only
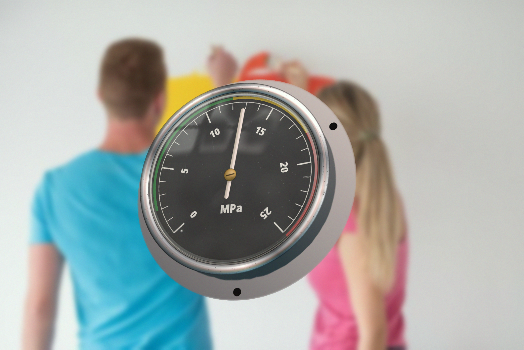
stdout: MPa 13
